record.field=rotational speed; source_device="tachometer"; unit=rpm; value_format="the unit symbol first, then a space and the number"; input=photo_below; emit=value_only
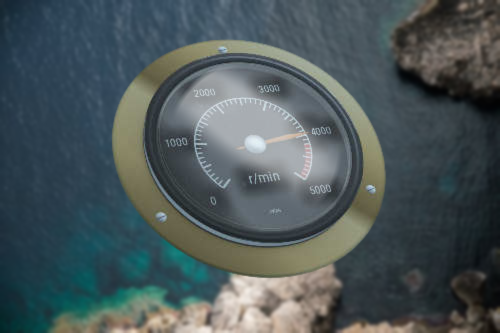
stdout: rpm 4000
